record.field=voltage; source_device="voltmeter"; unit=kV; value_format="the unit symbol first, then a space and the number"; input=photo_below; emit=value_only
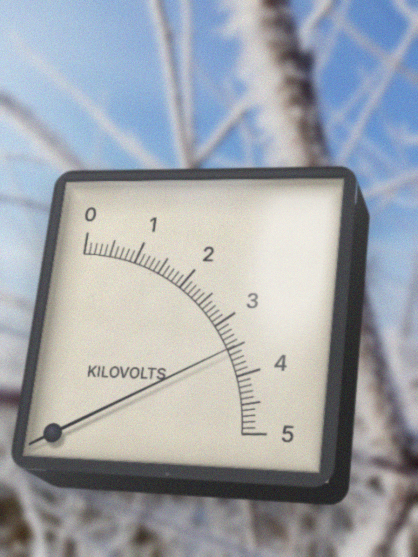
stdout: kV 3.5
